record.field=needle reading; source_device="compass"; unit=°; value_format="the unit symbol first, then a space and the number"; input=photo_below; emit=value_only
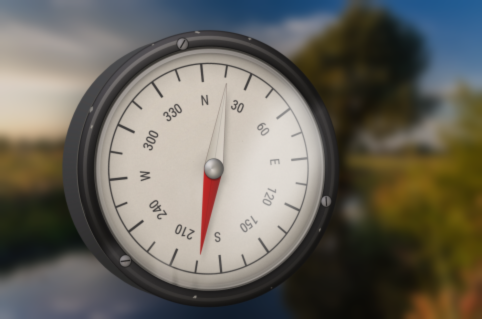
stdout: ° 195
